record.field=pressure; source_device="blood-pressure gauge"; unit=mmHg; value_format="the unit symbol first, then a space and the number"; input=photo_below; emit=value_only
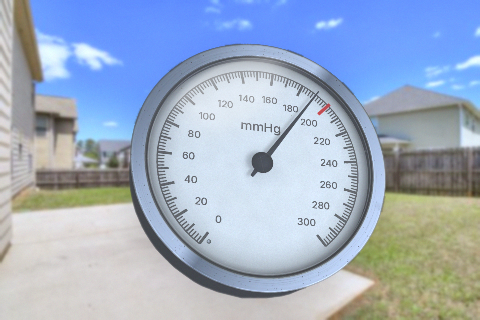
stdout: mmHg 190
